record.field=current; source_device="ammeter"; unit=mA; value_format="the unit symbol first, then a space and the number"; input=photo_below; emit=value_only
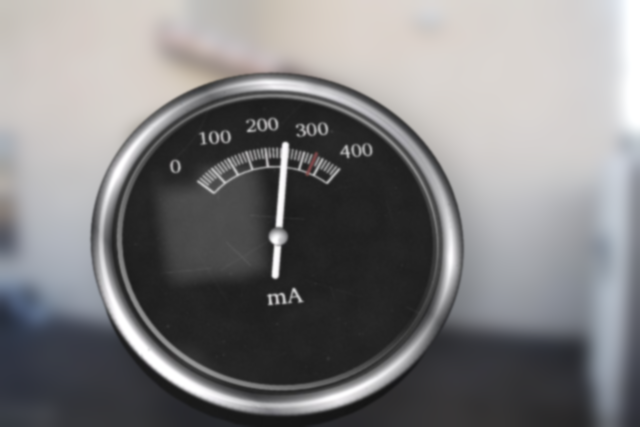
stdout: mA 250
